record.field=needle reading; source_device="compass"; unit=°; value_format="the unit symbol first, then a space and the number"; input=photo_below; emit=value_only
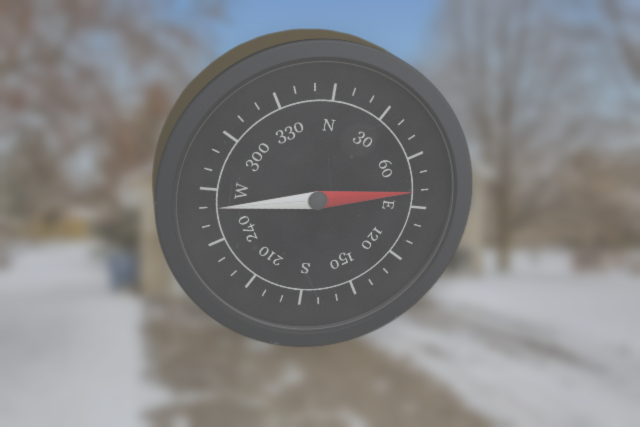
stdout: ° 80
